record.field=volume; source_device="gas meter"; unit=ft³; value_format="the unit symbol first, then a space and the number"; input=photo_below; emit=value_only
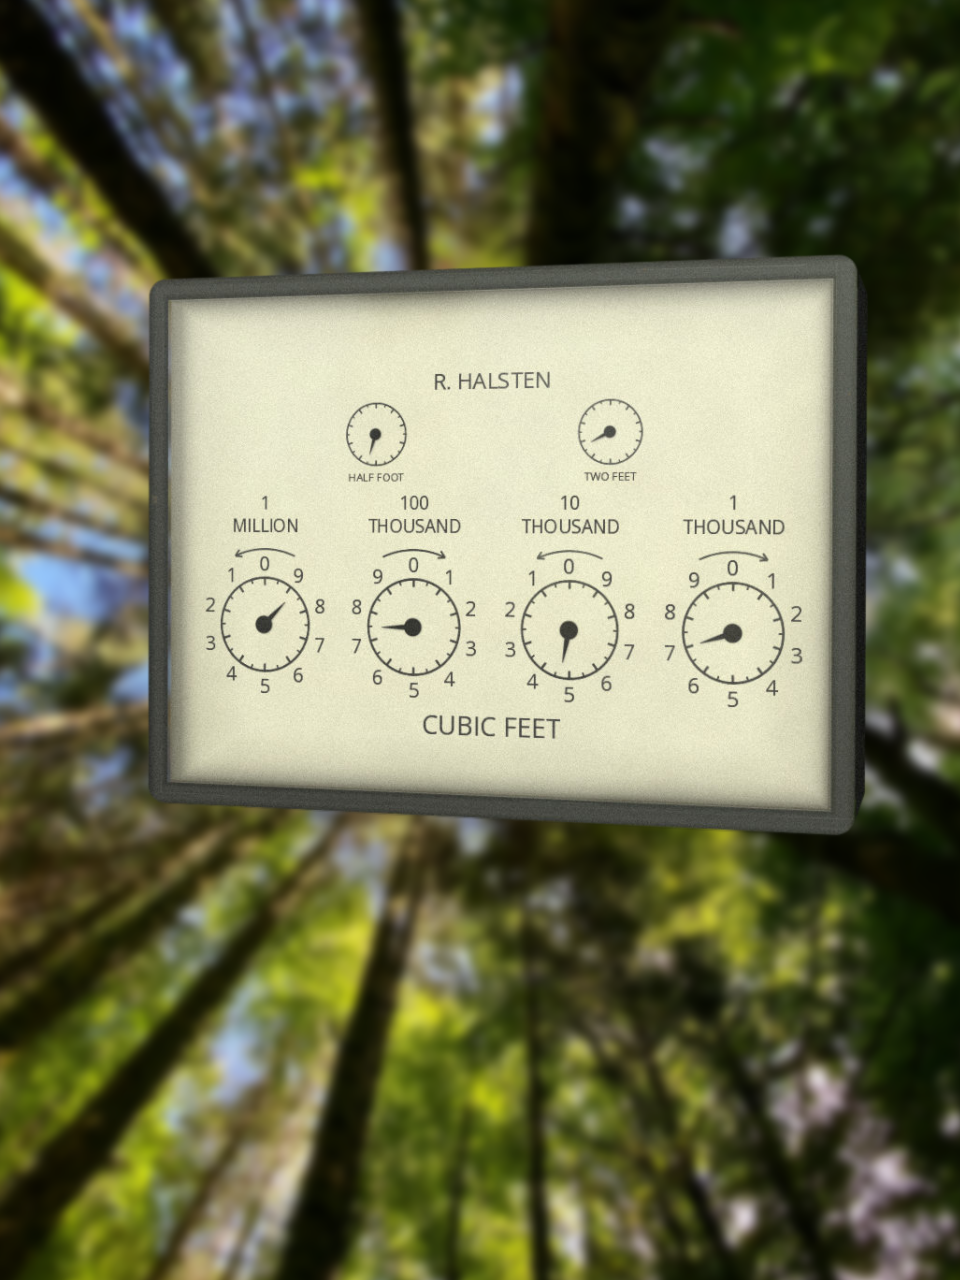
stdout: ft³ 874700
